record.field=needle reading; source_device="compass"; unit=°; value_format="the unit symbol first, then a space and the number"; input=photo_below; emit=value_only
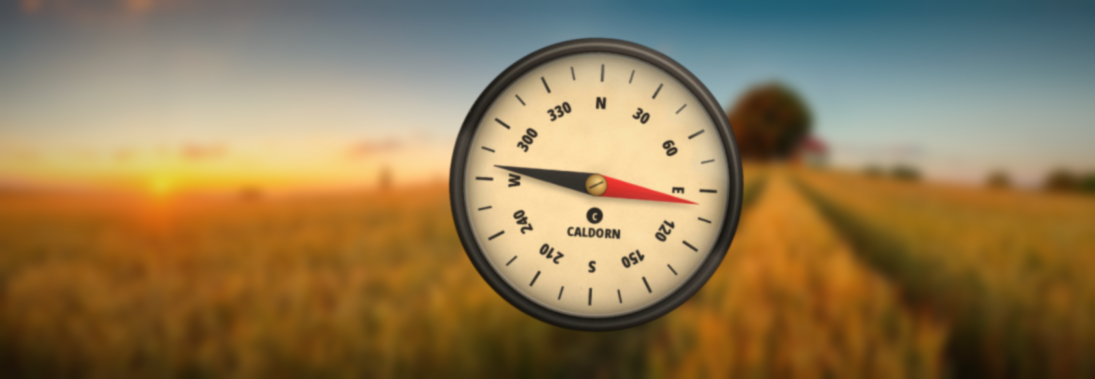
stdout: ° 97.5
